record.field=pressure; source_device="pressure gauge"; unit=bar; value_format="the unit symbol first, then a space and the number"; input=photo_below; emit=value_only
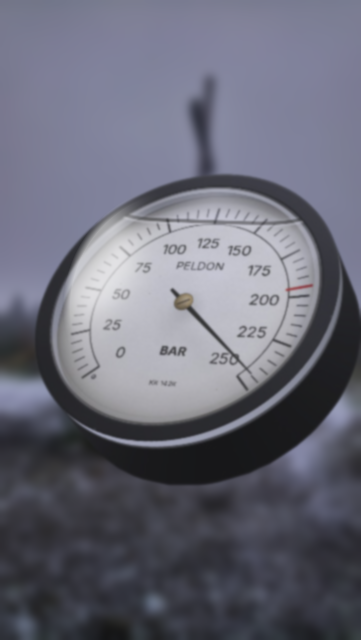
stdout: bar 245
